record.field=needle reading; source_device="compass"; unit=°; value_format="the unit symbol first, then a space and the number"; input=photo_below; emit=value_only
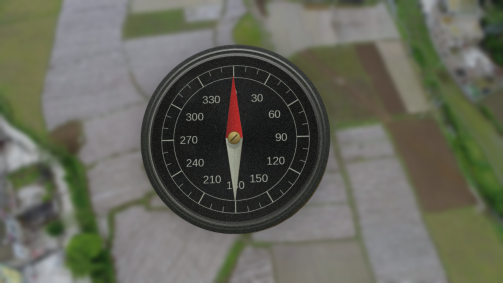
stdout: ° 0
